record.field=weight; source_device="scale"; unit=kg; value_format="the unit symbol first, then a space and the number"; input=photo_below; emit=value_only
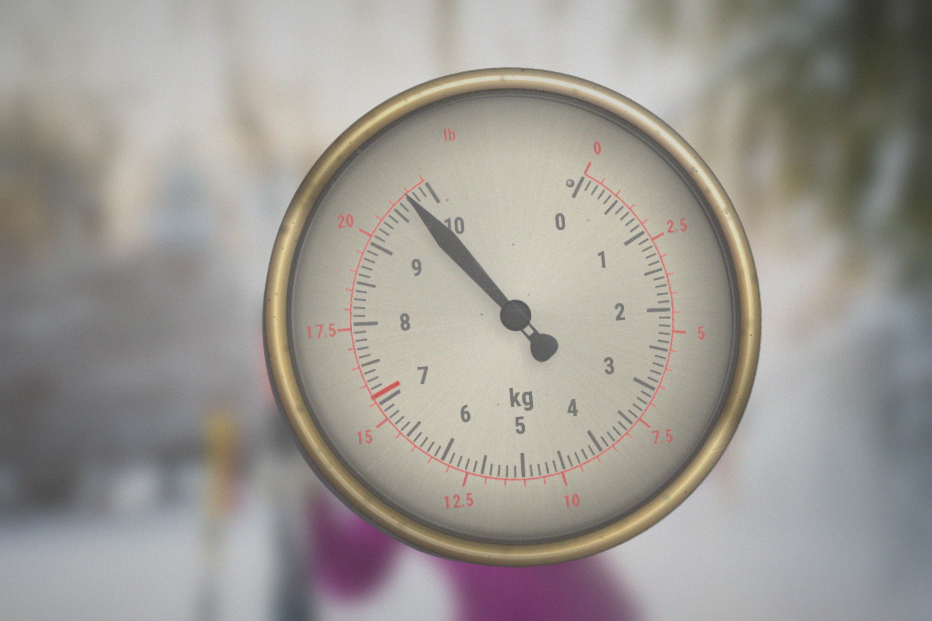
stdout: kg 9.7
